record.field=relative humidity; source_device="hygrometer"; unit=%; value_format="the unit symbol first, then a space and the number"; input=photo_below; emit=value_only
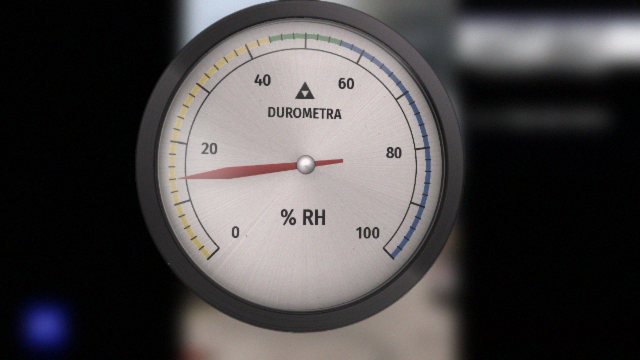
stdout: % 14
